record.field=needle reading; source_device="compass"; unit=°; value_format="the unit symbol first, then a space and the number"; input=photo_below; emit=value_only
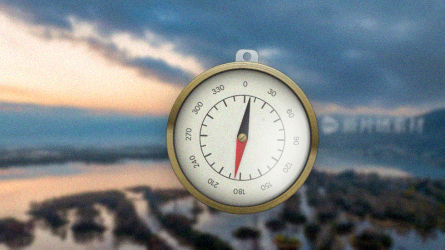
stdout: ° 187.5
